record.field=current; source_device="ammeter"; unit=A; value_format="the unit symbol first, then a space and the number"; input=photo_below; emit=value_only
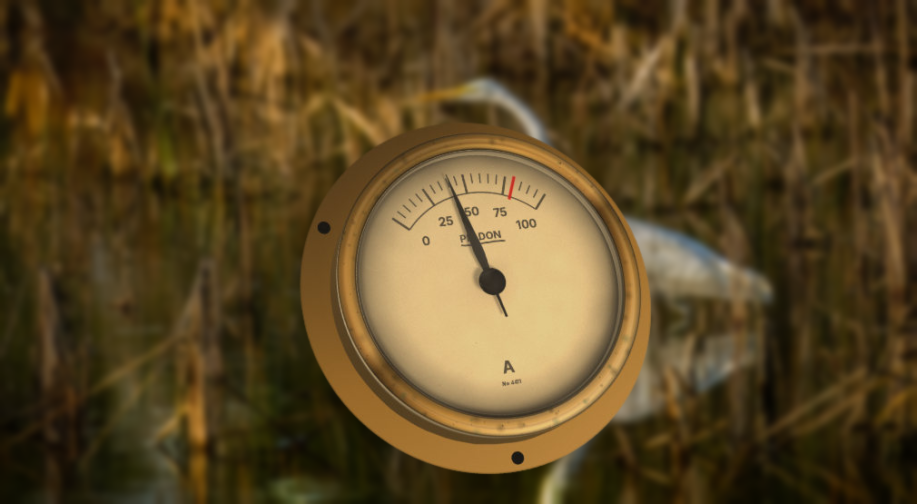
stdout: A 40
